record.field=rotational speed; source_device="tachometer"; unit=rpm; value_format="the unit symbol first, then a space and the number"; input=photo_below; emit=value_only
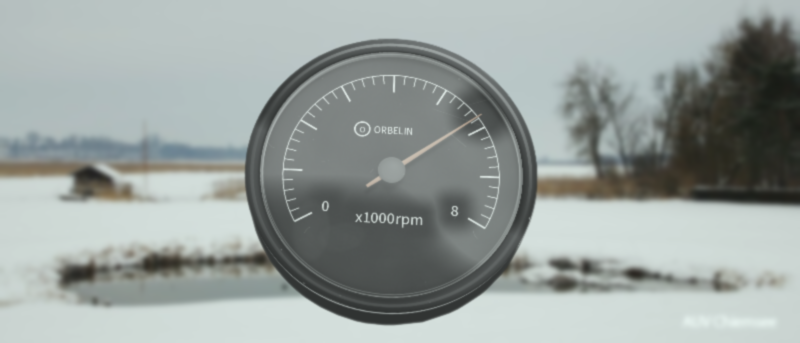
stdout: rpm 5800
